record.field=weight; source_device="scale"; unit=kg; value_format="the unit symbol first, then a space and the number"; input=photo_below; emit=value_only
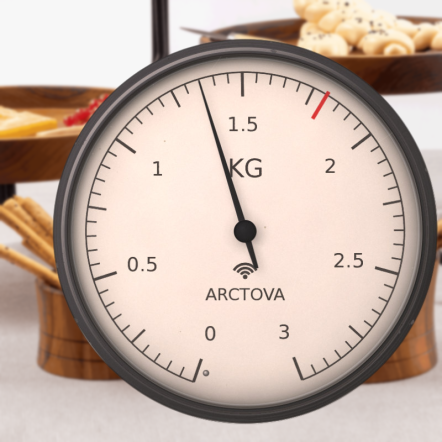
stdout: kg 1.35
